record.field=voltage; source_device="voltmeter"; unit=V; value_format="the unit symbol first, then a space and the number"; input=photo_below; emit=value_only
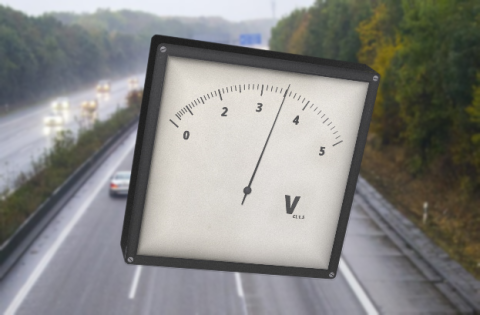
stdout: V 3.5
